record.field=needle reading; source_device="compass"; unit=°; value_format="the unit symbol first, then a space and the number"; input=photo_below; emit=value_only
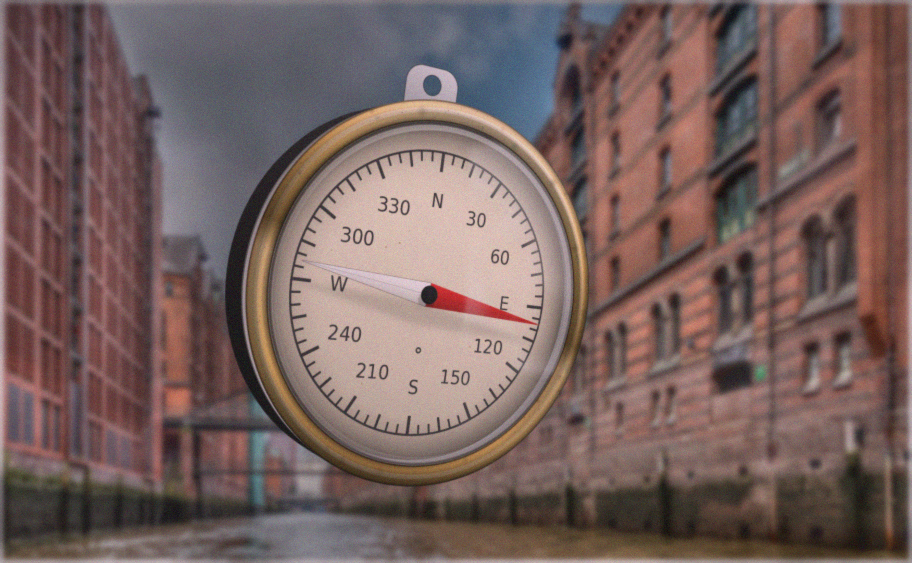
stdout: ° 97.5
